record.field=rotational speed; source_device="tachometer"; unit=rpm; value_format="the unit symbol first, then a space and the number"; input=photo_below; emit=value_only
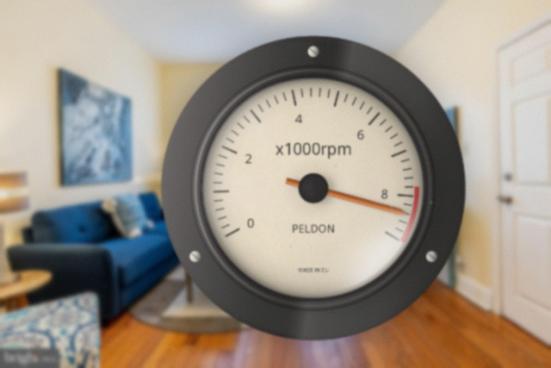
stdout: rpm 8400
